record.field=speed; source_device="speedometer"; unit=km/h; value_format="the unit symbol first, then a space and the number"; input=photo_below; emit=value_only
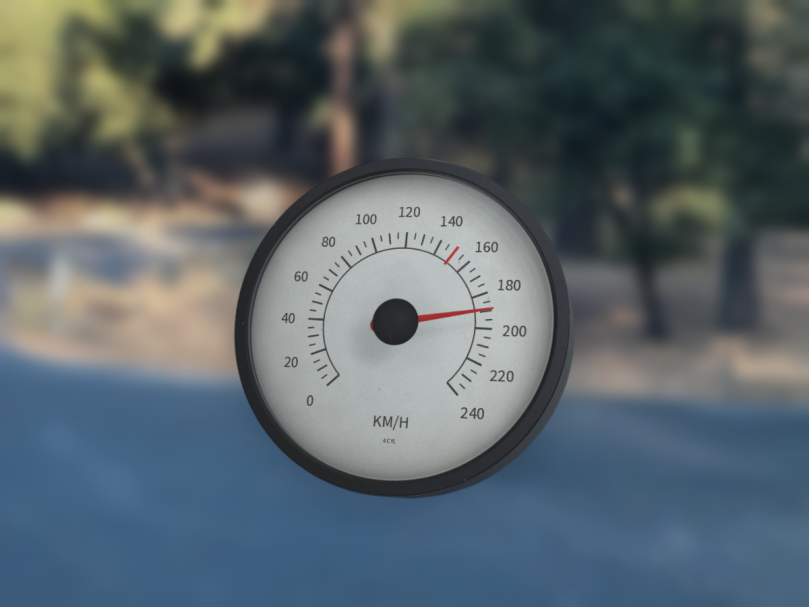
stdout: km/h 190
